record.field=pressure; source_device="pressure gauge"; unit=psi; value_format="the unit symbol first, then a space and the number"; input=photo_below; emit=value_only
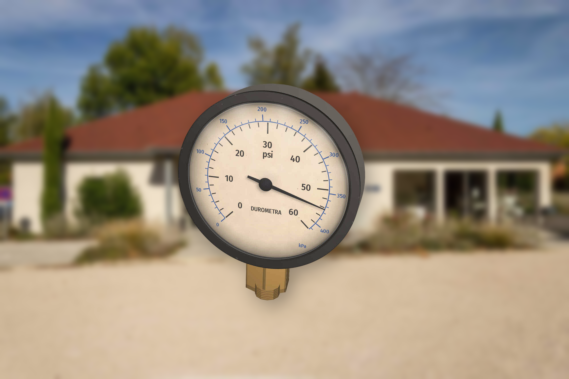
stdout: psi 54
